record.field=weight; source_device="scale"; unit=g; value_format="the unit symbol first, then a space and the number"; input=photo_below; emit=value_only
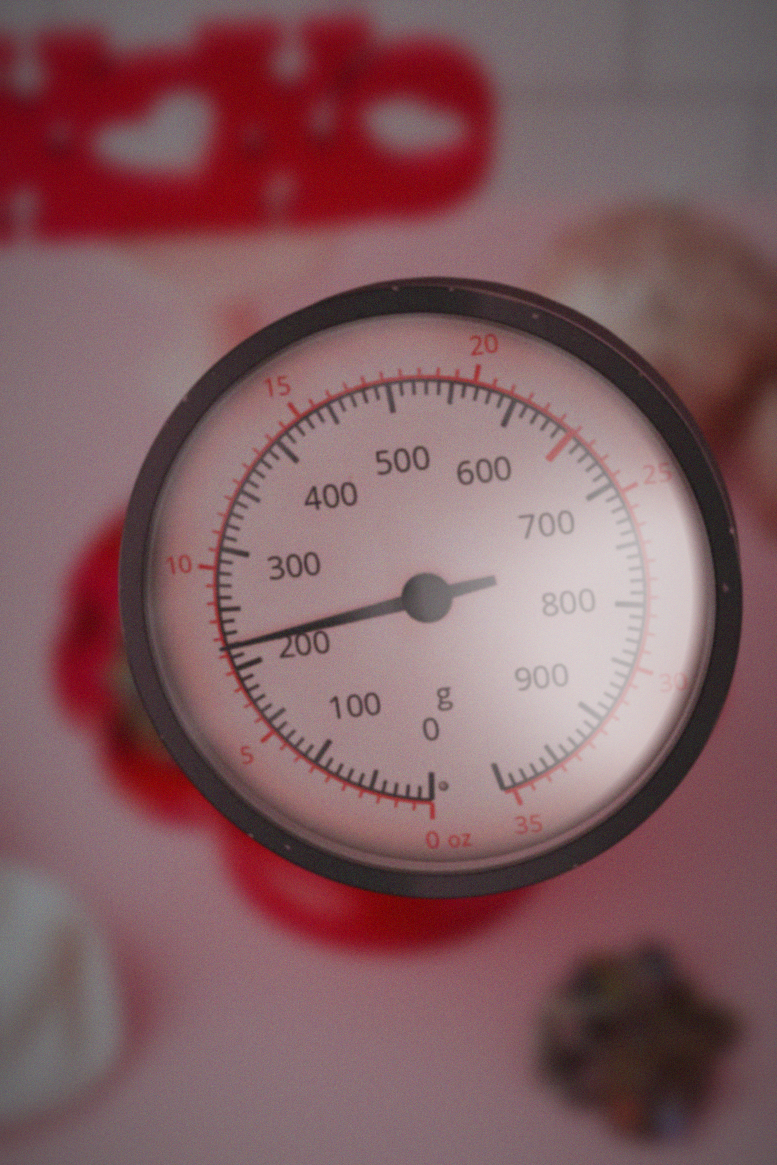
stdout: g 220
